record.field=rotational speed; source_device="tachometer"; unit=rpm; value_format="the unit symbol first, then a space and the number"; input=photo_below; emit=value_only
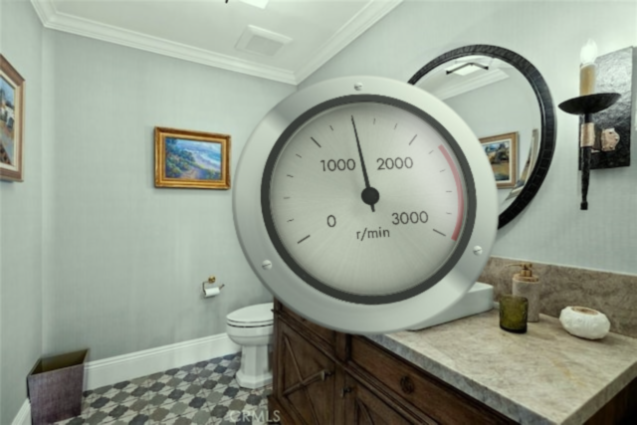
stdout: rpm 1400
